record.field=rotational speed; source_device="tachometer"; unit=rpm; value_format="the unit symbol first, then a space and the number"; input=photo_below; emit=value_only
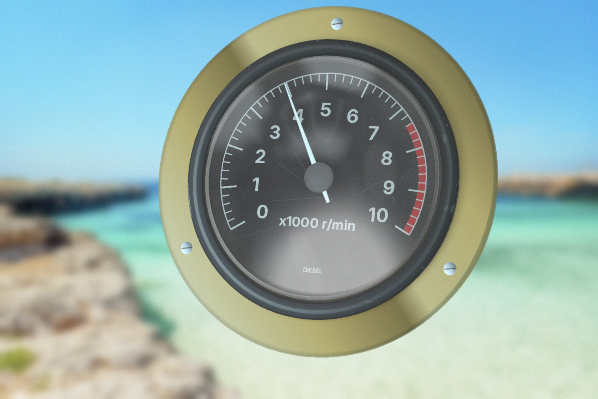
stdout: rpm 4000
